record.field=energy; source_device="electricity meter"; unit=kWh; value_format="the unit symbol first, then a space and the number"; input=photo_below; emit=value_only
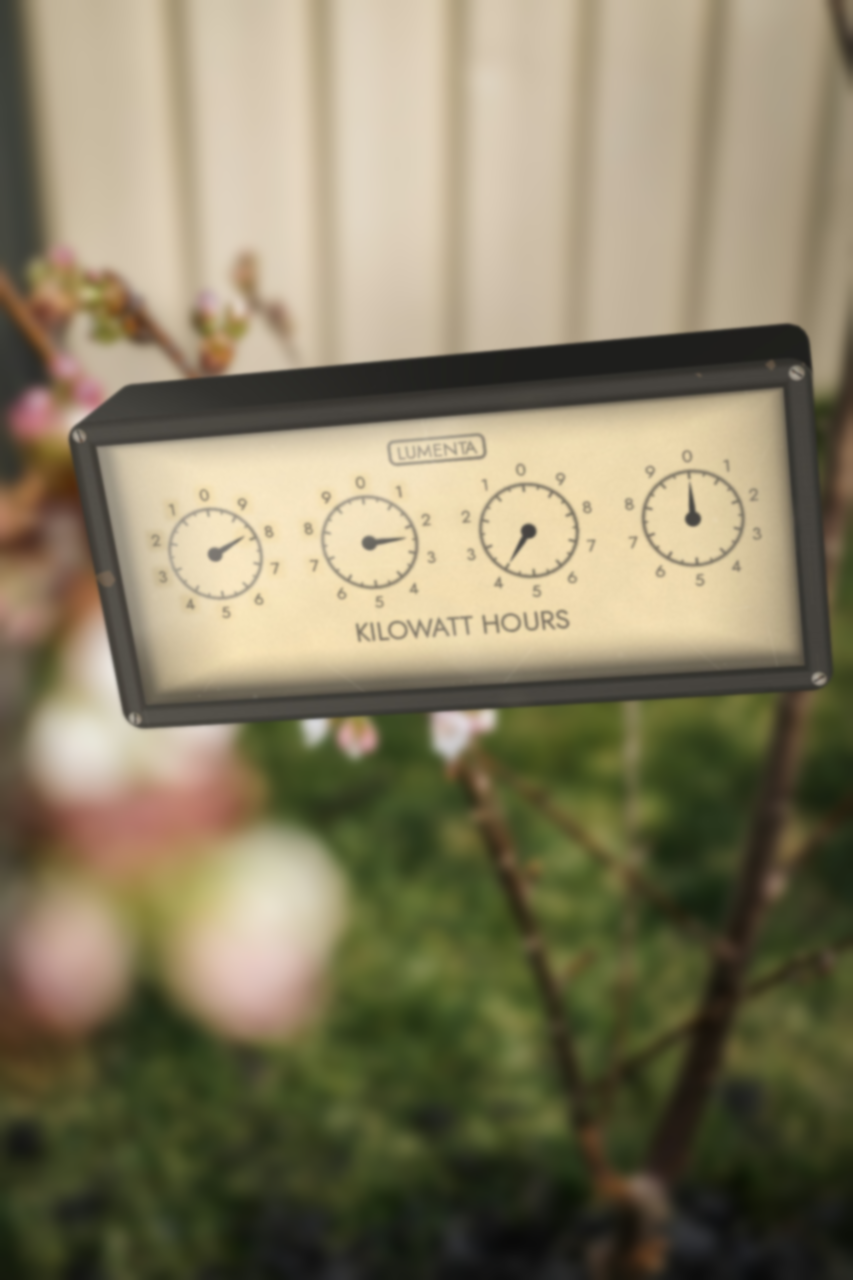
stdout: kWh 8240
